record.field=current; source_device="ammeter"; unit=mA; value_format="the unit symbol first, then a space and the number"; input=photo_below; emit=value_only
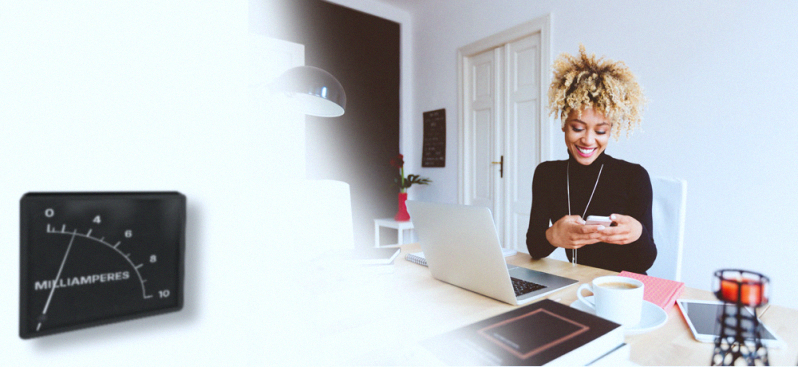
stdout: mA 3
